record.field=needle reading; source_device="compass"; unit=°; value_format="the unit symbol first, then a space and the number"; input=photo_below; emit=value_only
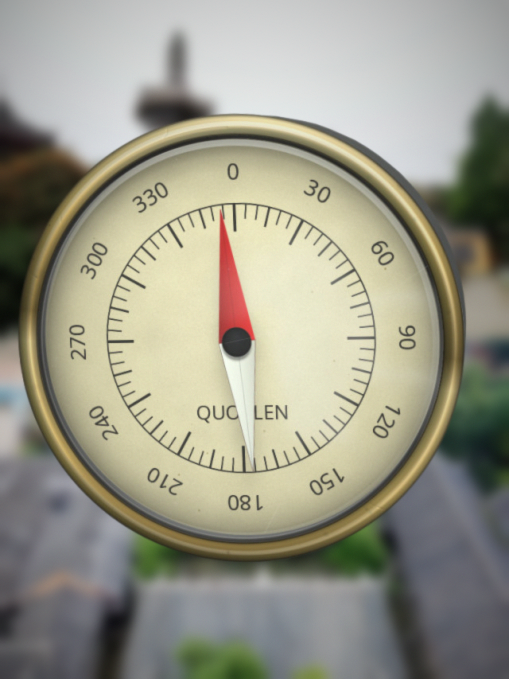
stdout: ° 355
